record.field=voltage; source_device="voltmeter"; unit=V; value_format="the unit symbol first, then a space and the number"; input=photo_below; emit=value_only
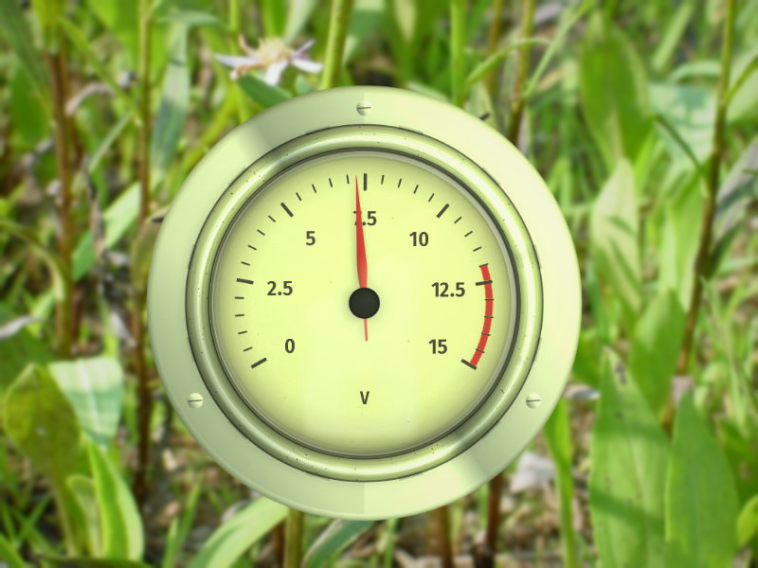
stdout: V 7.25
